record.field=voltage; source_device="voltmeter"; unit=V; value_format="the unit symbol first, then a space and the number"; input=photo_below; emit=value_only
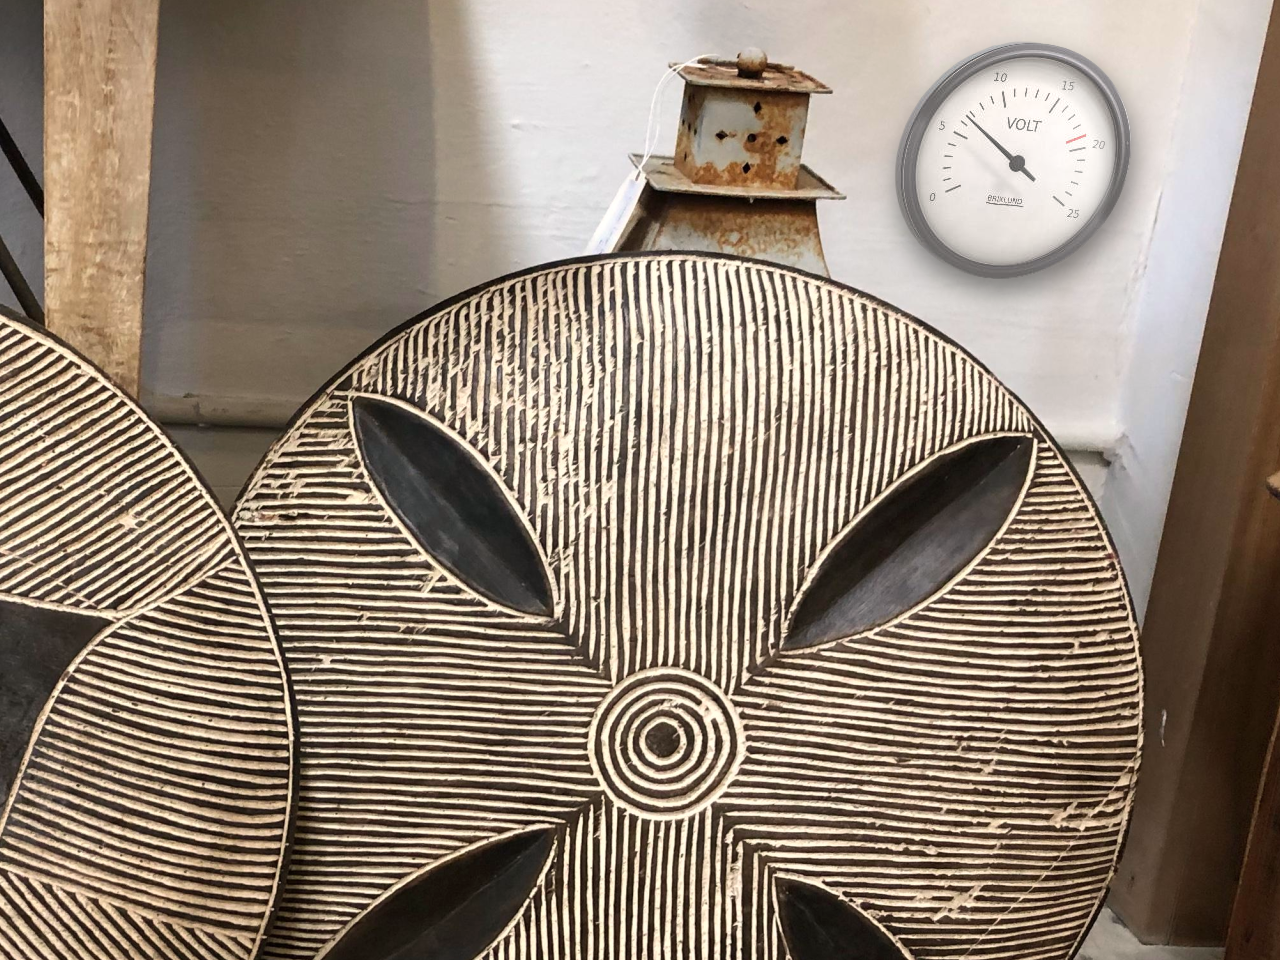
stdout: V 6.5
